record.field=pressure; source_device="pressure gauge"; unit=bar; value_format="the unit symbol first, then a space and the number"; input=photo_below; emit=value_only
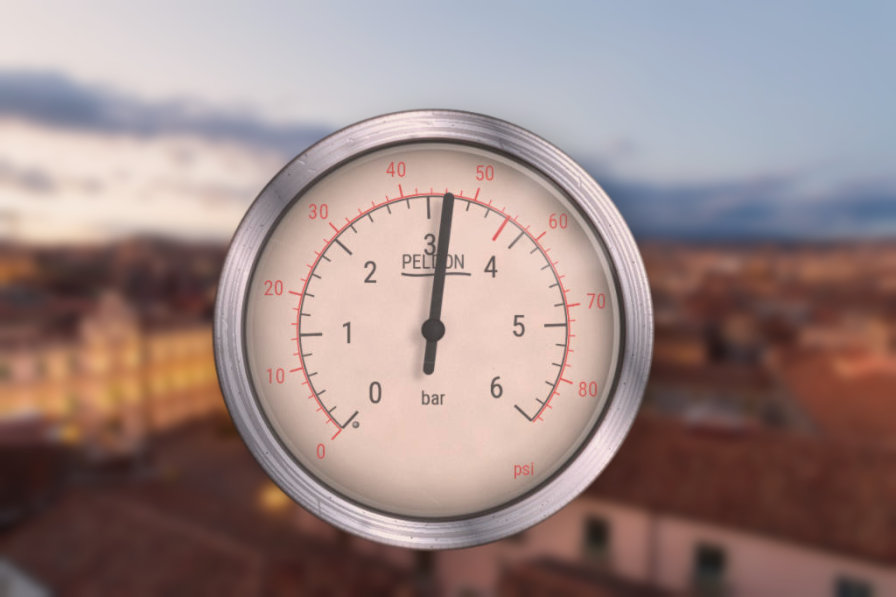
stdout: bar 3.2
